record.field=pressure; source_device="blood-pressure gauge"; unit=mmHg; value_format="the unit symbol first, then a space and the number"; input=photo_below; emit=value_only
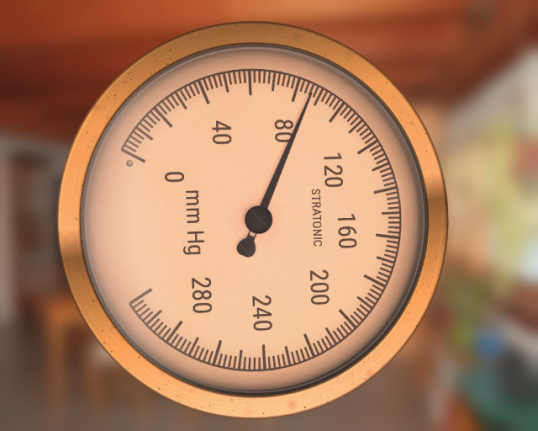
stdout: mmHg 86
